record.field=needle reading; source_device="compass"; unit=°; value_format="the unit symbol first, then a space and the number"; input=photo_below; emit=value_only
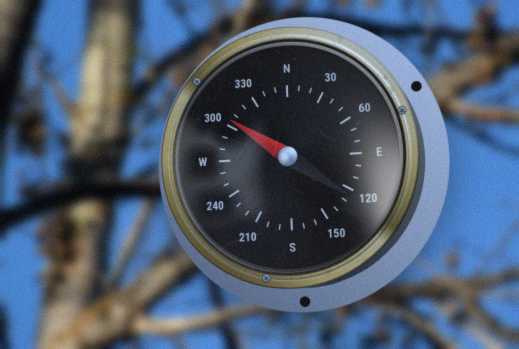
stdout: ° 305
